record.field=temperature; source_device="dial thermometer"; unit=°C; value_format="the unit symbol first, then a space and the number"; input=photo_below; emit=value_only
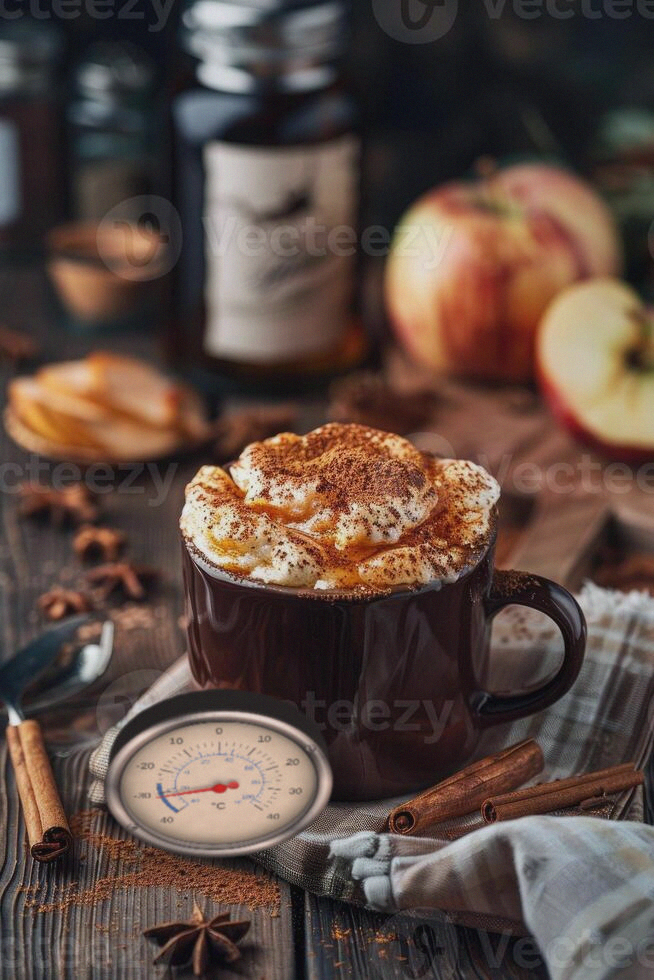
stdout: °C -30
